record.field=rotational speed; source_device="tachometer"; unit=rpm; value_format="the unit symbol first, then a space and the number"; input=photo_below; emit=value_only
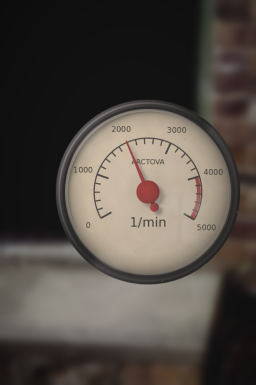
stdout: rpm 2000
